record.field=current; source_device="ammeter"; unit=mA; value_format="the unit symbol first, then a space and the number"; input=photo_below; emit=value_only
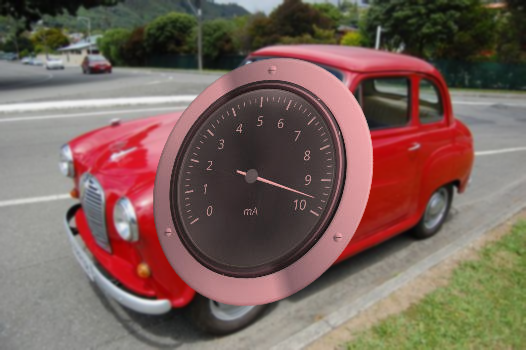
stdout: mA 9.6
